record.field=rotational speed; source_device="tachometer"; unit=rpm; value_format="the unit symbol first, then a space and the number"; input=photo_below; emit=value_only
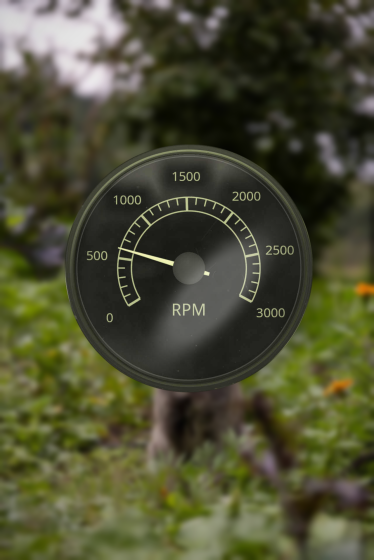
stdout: rpm 600
